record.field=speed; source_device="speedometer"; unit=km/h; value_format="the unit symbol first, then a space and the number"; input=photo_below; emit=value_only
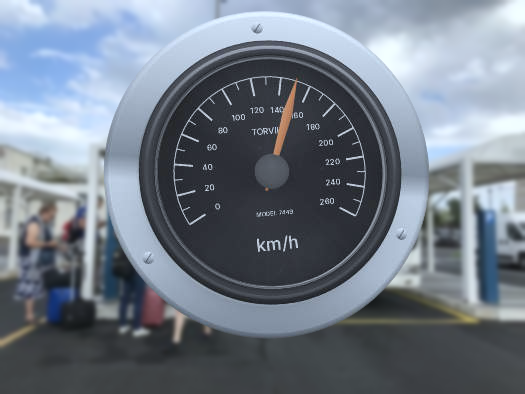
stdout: km/h 150
